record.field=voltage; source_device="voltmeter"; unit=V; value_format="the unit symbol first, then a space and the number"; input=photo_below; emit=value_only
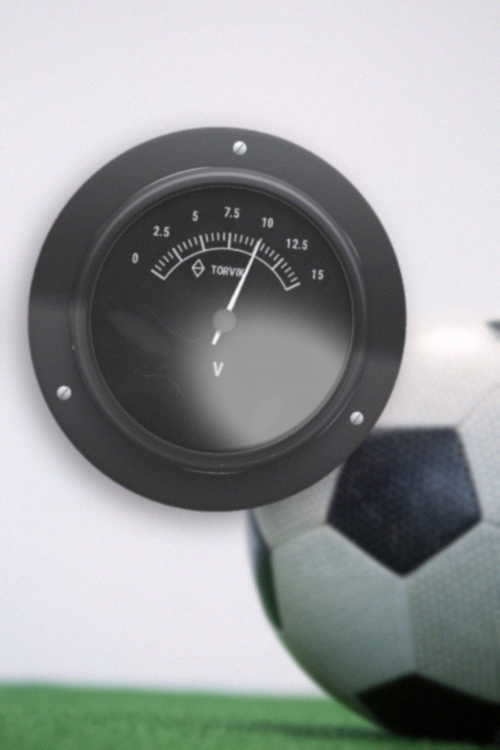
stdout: V 10
